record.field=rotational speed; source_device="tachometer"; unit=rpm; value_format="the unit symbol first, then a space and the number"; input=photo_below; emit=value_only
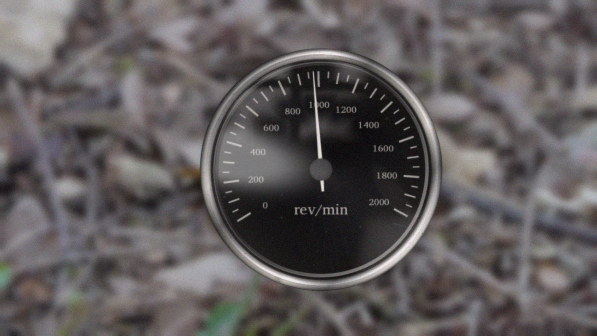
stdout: rpm 975
